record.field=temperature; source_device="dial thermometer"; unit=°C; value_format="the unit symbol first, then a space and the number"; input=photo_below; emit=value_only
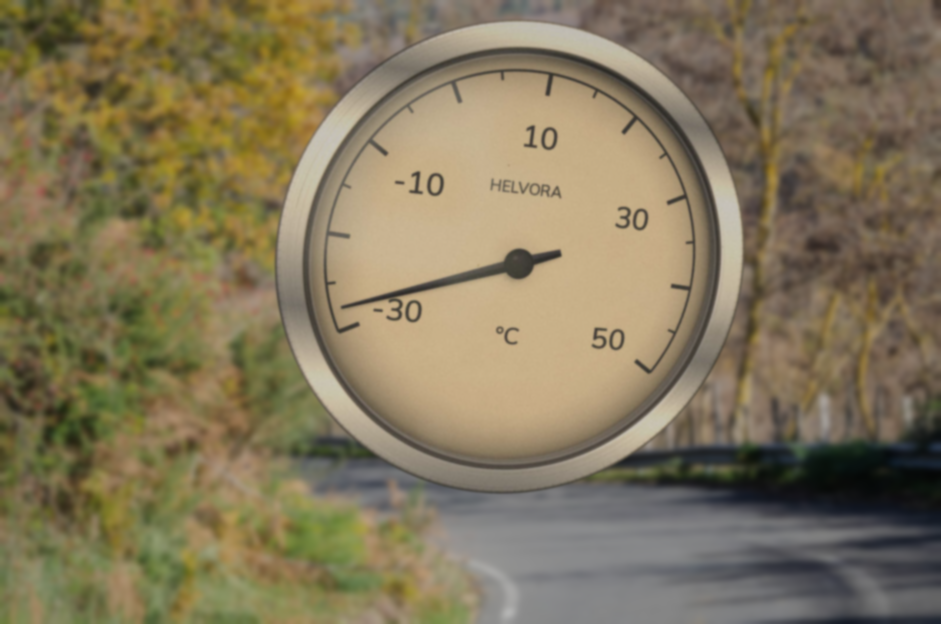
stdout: °C -27.5
